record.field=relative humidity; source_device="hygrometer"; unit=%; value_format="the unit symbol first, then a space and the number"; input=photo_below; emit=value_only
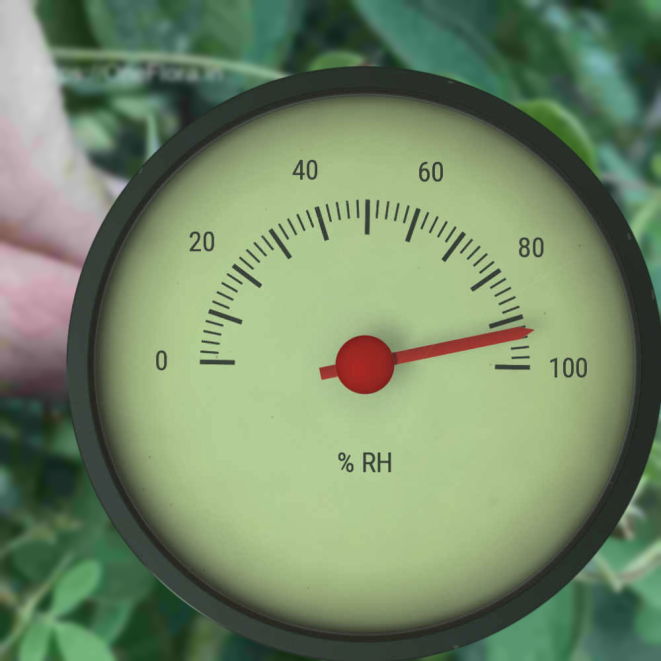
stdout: % 93
